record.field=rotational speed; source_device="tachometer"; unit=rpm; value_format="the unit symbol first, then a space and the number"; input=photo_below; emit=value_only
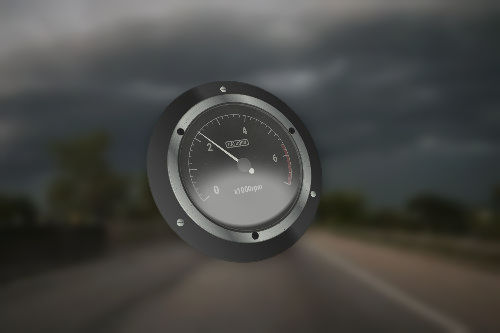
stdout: rpm 2200
